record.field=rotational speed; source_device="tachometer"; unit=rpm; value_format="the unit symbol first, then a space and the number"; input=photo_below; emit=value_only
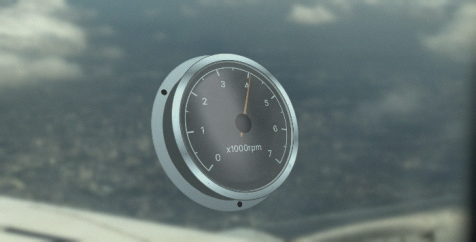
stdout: rpm 4000
